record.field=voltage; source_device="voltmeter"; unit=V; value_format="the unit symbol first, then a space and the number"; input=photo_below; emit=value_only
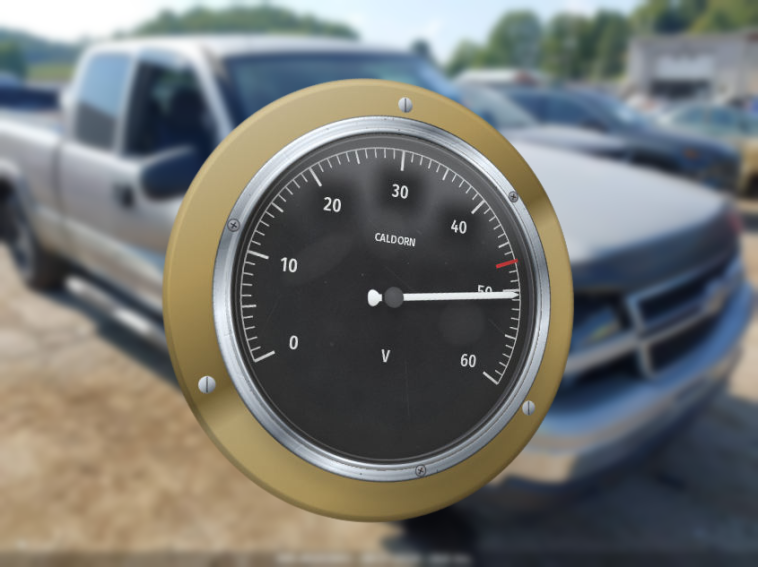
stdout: V 50.5
